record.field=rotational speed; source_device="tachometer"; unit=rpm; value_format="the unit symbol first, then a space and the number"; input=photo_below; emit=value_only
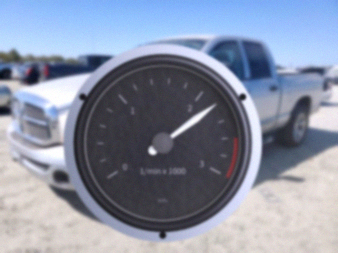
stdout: rpm 2200
